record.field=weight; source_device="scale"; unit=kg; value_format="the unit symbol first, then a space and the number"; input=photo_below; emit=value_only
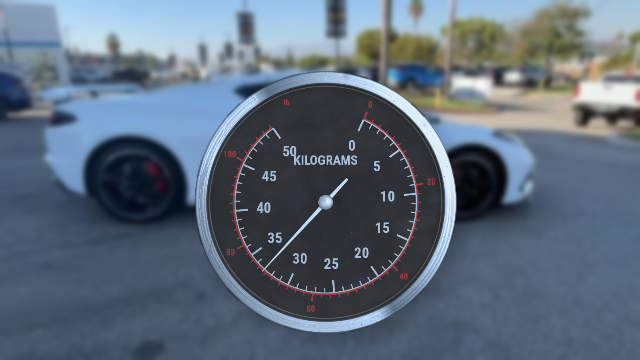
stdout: kg 33
